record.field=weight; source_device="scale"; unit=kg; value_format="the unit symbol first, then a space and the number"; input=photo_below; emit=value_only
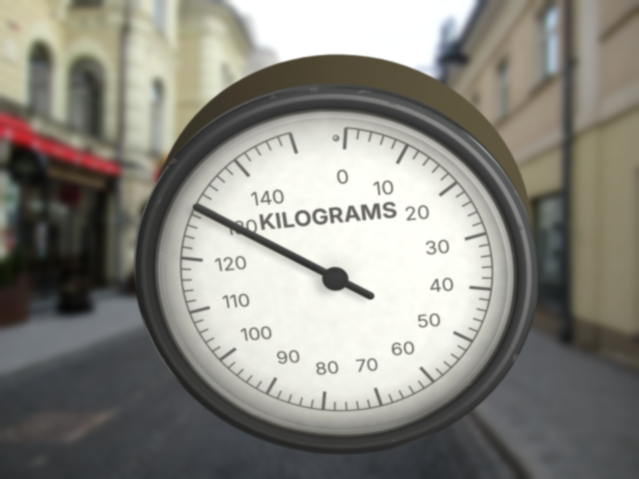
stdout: kg 130
